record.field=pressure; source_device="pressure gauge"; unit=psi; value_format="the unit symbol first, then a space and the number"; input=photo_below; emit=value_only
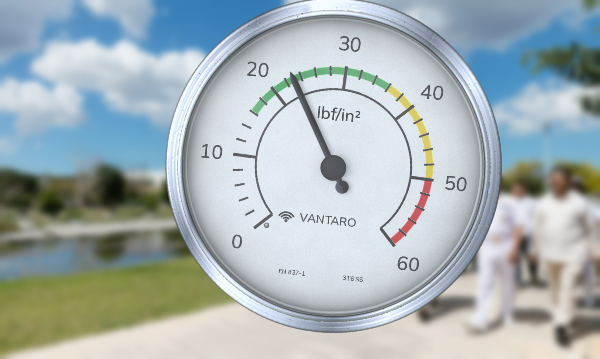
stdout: psi 23
